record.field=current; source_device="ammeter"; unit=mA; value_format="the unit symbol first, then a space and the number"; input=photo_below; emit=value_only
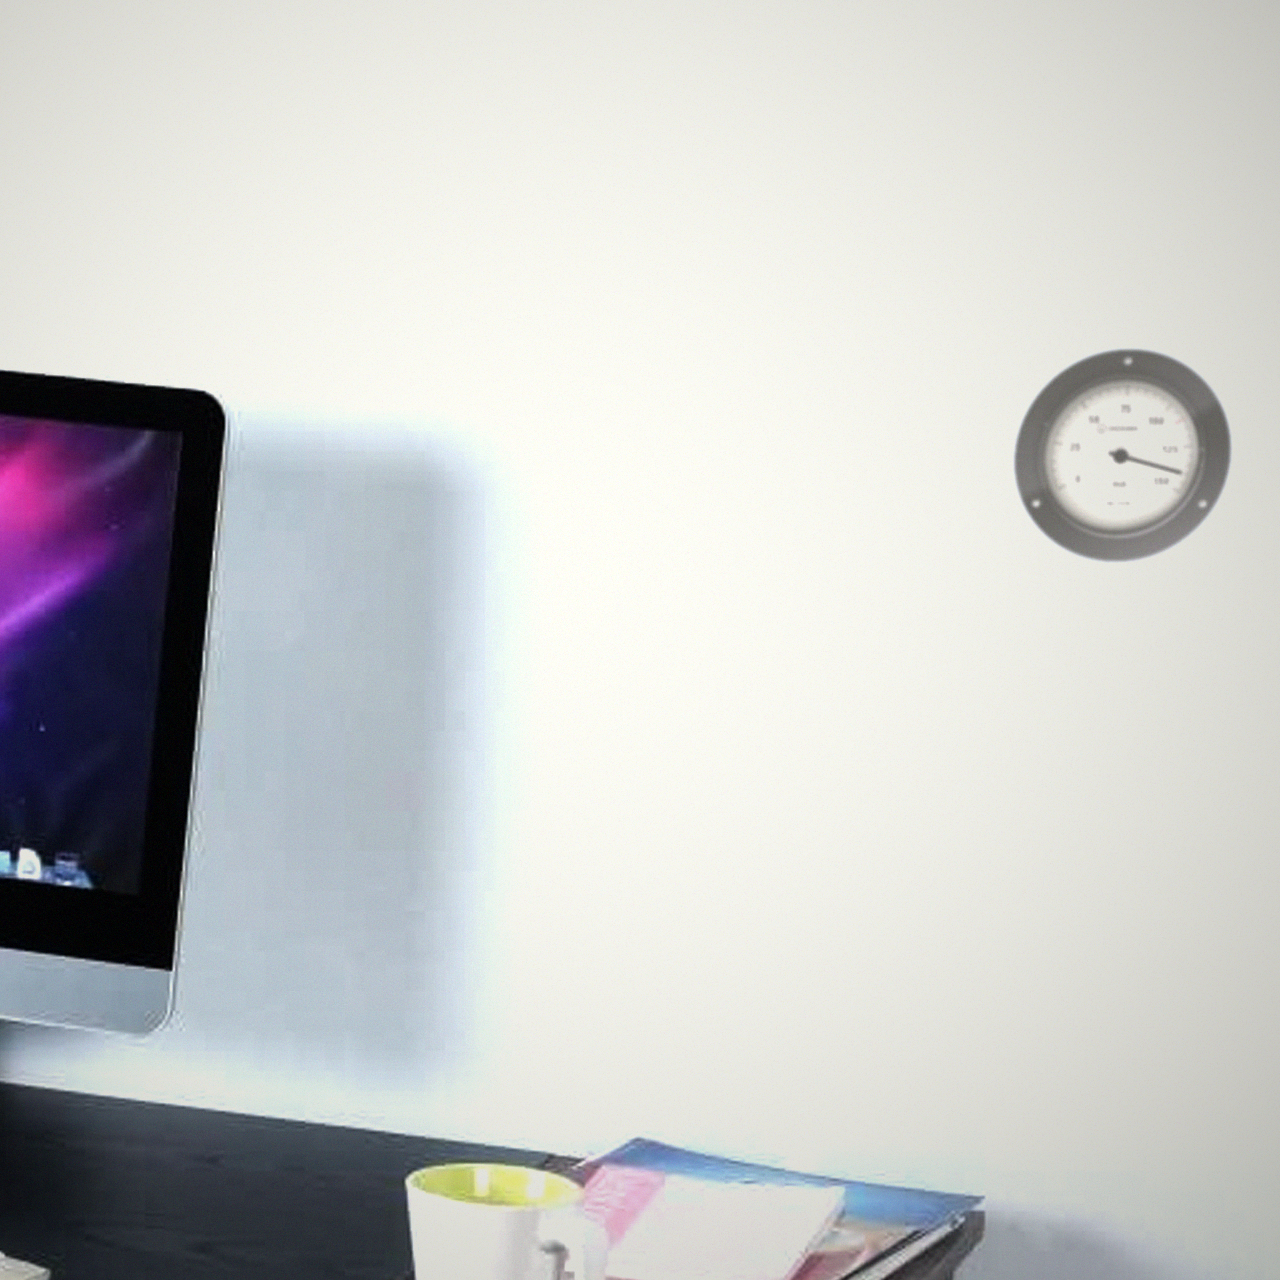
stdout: mA 140
